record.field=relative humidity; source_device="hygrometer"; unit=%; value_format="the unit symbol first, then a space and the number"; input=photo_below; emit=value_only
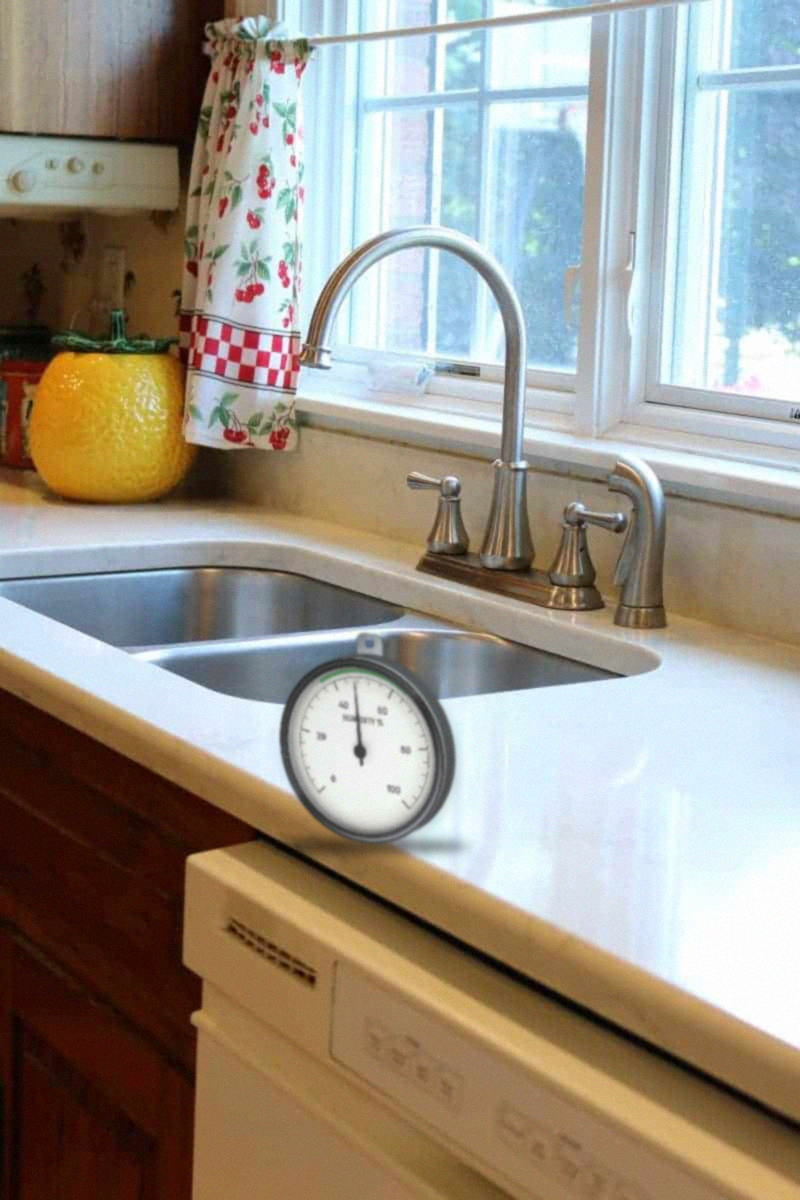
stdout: % 48
